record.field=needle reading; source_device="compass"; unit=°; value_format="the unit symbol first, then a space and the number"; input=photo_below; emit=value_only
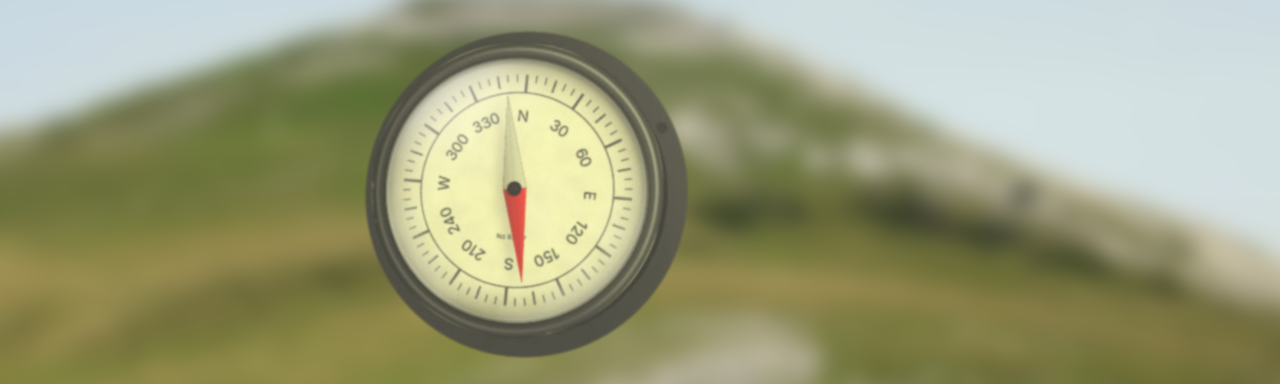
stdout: ° 170
